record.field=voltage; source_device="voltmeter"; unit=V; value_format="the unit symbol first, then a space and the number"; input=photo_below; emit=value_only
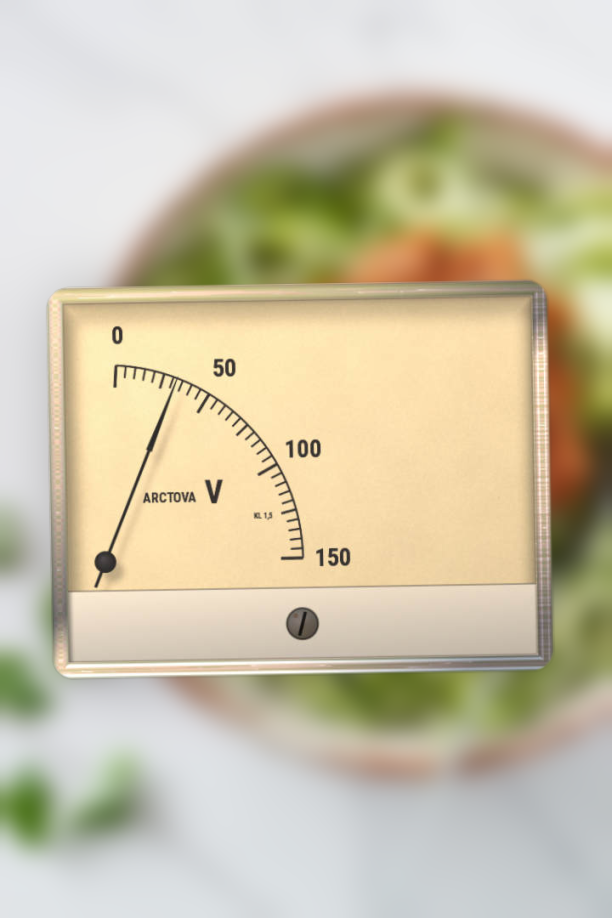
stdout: V 32.5
